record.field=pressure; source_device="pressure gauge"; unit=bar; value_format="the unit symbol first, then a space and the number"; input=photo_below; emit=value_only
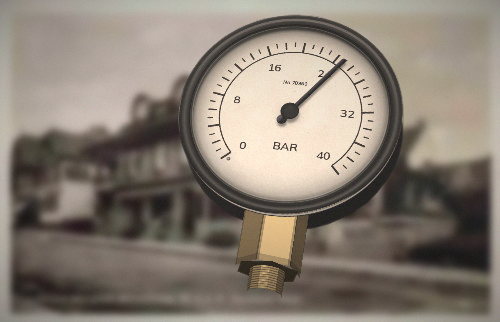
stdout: bar 25
